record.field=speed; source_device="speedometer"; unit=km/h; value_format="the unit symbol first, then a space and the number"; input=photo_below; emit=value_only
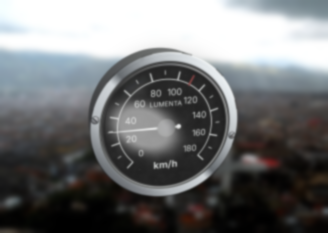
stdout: km/h 30
